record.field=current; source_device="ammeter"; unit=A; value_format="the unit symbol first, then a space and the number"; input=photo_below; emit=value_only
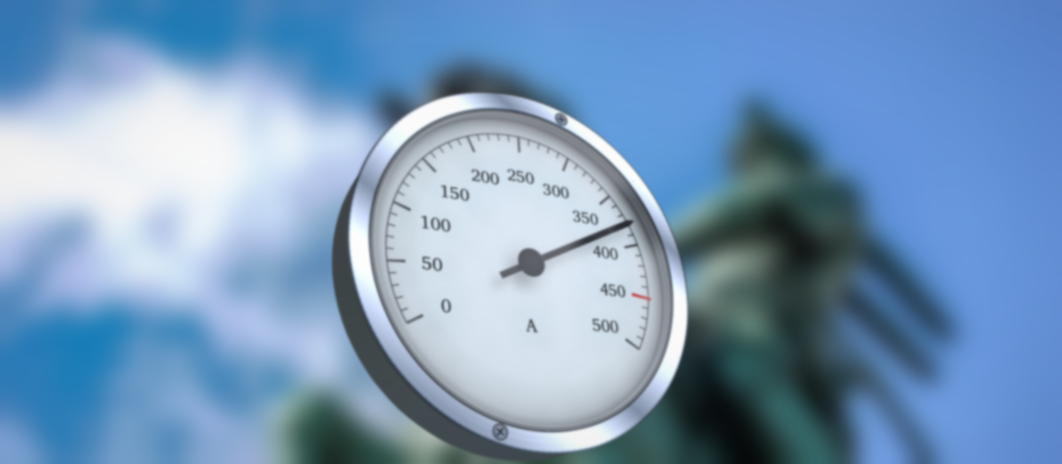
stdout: A 380
